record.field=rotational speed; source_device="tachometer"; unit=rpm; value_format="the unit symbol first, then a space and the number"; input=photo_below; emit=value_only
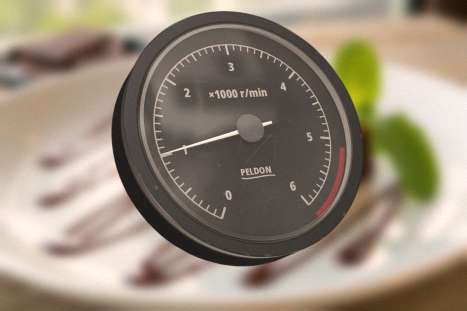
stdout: rpm 1000
